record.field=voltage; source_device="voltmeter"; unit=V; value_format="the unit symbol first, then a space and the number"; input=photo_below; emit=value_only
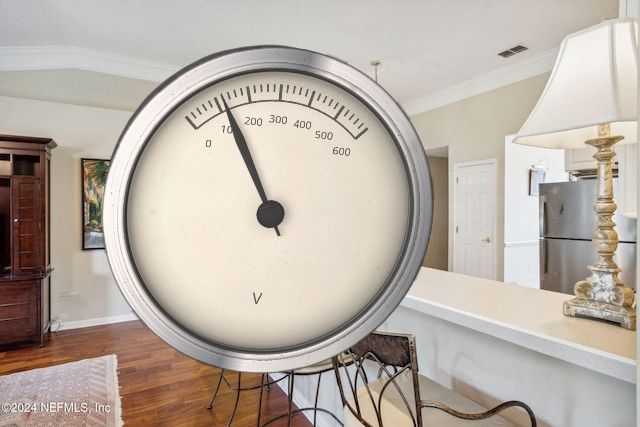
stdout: V 120
